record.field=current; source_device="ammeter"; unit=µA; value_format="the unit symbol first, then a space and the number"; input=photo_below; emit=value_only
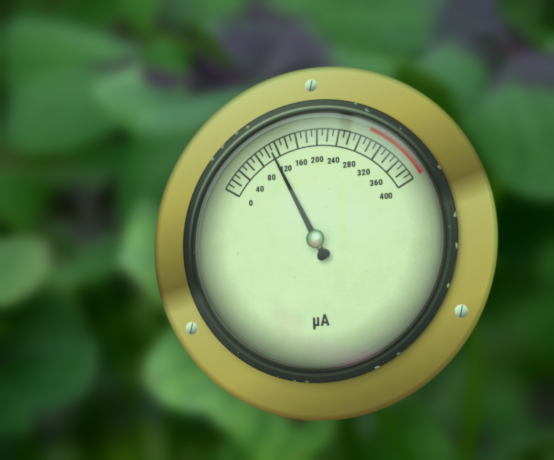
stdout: µA 110
